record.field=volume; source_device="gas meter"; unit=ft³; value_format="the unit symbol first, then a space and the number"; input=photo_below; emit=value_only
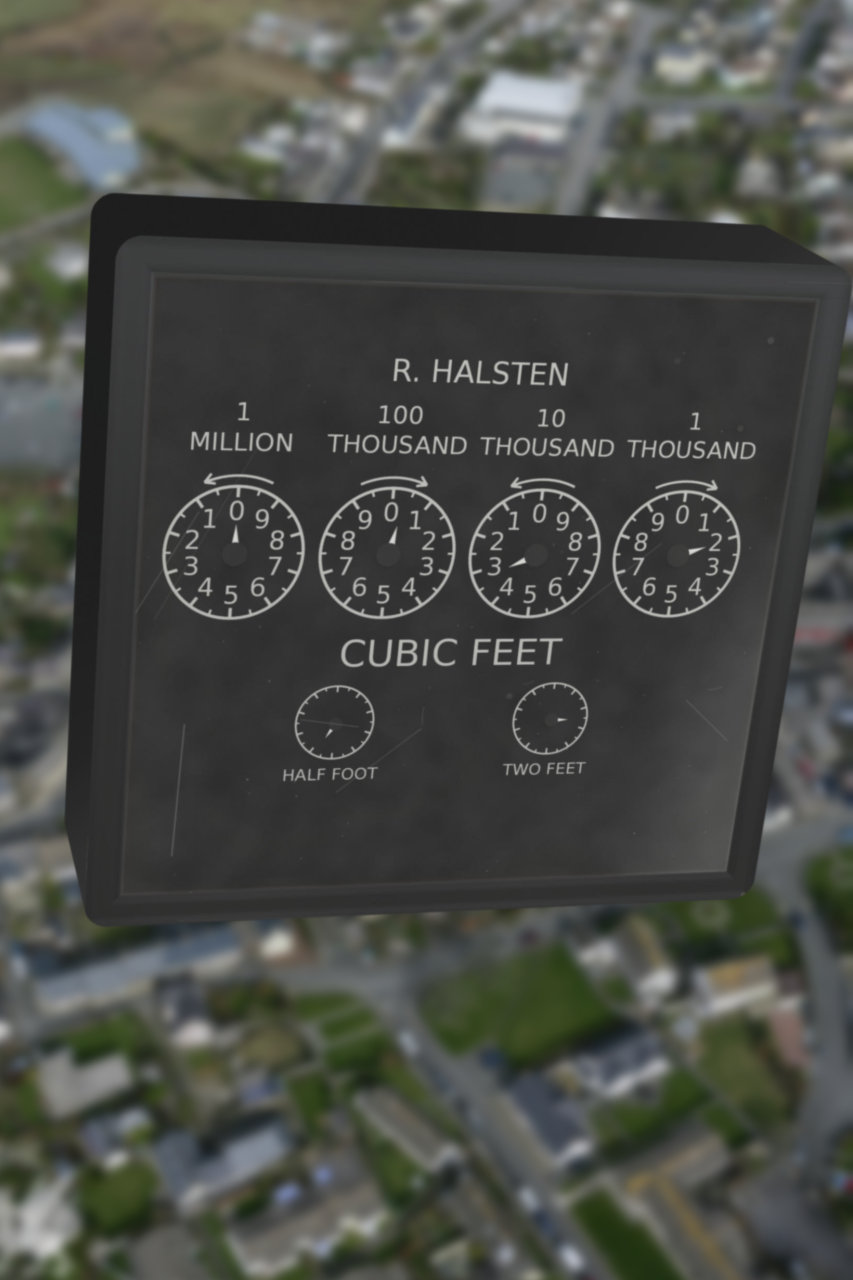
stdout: ft³ 3200
